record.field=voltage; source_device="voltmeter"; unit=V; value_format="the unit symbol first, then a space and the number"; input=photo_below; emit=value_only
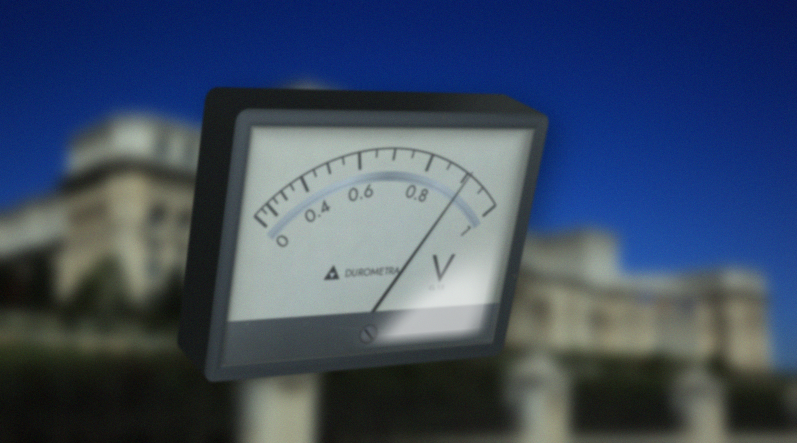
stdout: V 0.9
